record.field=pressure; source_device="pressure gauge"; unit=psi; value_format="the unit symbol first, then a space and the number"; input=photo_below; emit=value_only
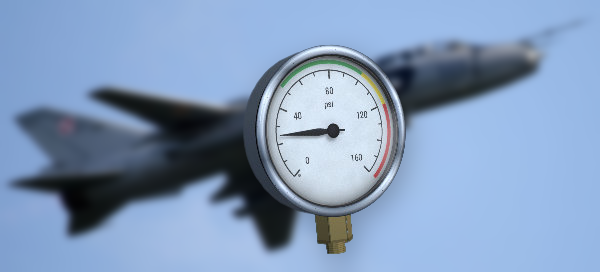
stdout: psi 25
